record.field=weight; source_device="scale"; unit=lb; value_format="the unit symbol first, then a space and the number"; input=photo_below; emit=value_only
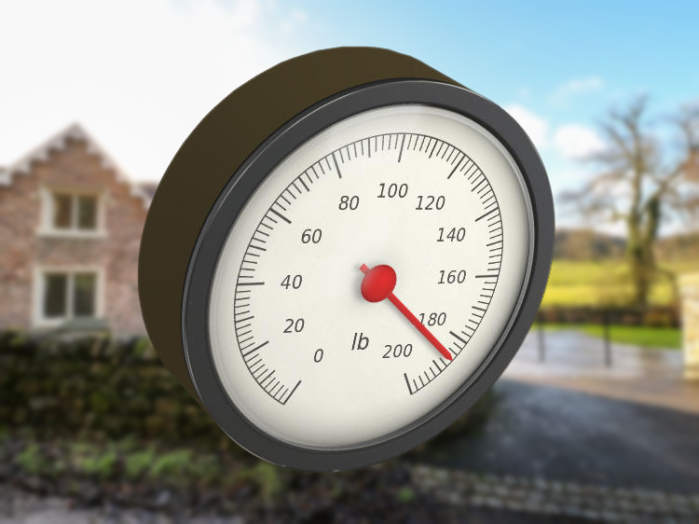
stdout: lb 186
